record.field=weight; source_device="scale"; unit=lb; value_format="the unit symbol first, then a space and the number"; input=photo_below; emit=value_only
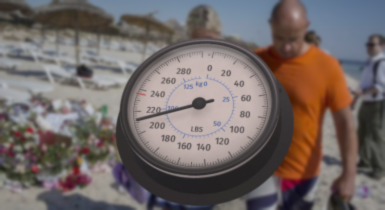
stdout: lb 210
